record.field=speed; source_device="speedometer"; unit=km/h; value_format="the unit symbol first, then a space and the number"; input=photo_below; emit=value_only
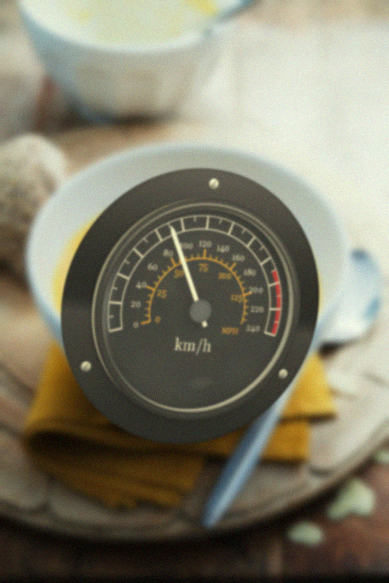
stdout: km/h 90
